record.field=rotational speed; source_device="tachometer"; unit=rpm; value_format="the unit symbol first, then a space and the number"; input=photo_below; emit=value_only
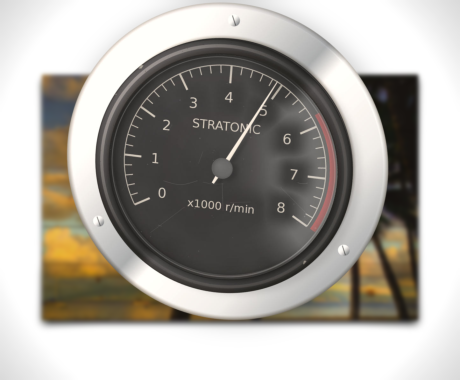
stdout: rpm 4900
